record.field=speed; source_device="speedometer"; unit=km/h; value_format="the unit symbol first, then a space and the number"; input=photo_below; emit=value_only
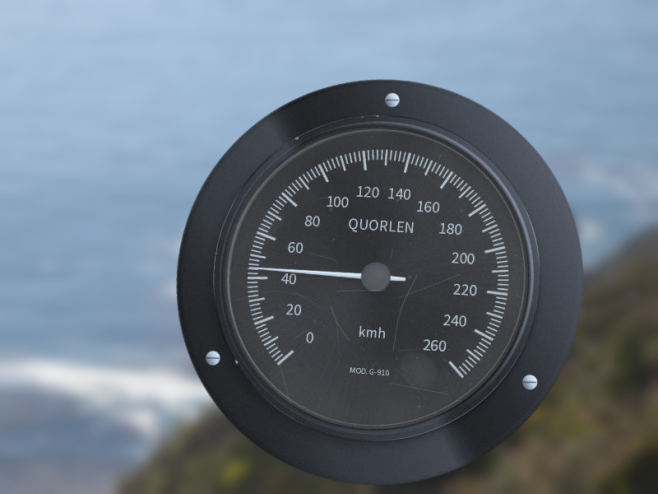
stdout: km/h 44
